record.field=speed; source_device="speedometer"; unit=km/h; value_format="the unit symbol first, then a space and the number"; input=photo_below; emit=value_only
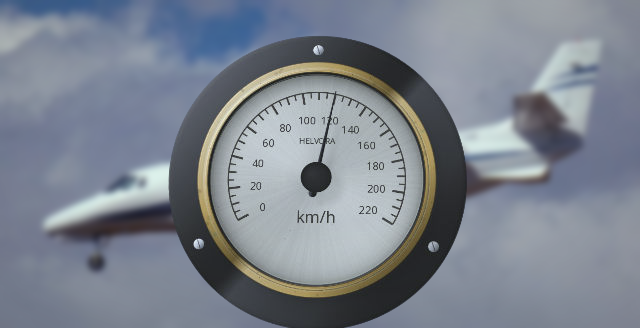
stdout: km/h 120
